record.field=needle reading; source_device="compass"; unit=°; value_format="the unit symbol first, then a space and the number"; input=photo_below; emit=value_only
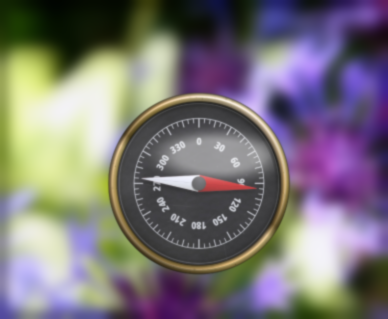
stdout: ° 95
